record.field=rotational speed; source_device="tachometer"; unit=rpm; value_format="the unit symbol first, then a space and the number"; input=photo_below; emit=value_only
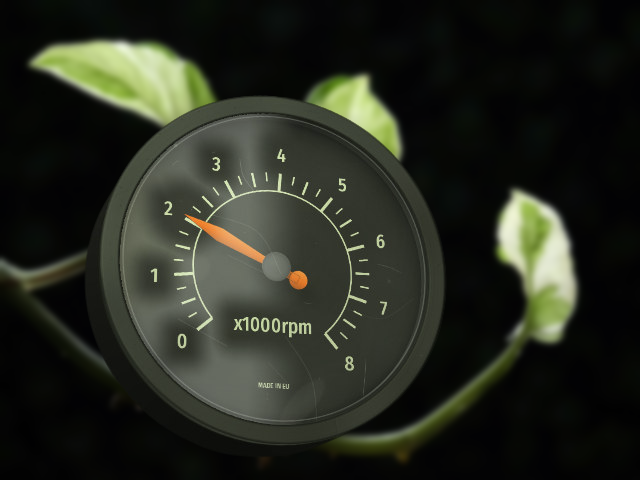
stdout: rpm 2000
